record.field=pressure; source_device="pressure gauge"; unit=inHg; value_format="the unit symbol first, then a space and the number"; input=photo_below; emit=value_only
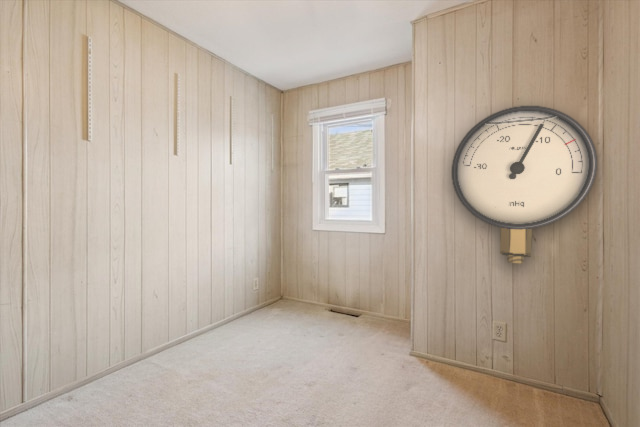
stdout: inHg -12
